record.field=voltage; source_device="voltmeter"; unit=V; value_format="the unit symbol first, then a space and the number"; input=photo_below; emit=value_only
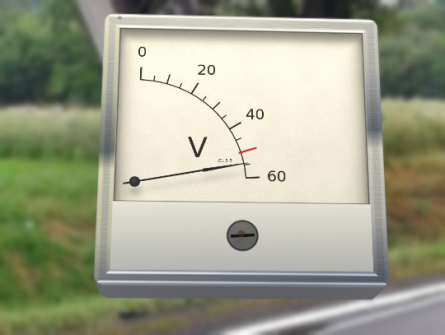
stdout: V 55
